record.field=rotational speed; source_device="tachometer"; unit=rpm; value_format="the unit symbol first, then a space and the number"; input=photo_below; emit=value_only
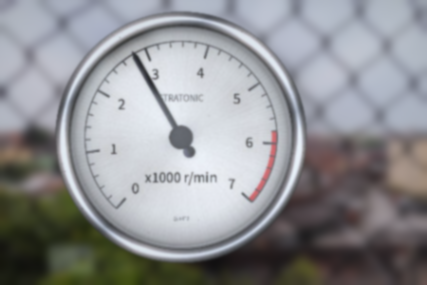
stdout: rpm 2800
